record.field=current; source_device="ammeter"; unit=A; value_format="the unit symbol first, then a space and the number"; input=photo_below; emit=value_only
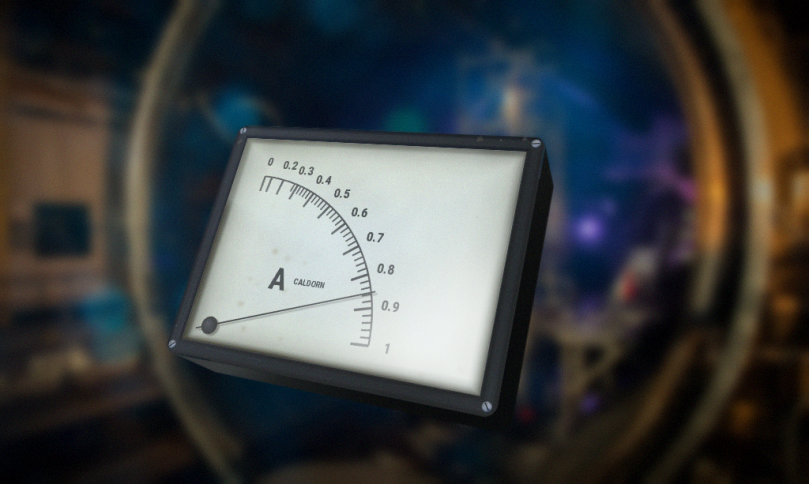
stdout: A 0.86
